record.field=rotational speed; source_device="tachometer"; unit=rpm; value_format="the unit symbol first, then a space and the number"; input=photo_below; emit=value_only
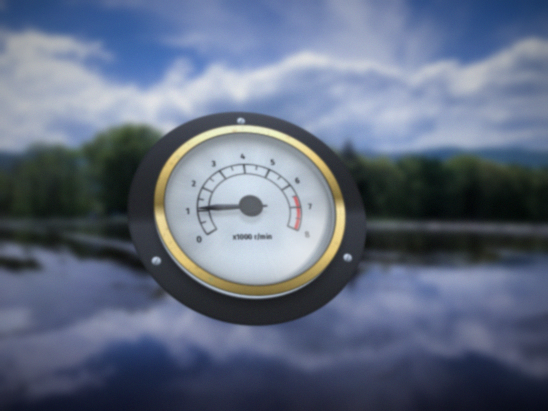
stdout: rpm 1000
